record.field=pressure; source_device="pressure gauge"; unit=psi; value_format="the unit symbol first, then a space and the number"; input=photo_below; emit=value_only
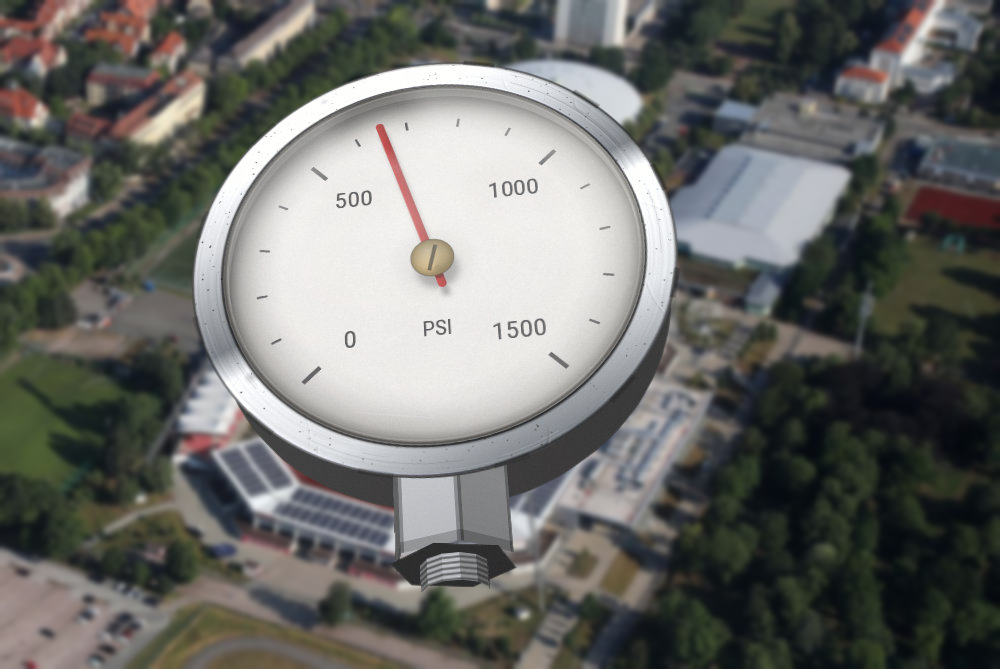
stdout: psi 650
